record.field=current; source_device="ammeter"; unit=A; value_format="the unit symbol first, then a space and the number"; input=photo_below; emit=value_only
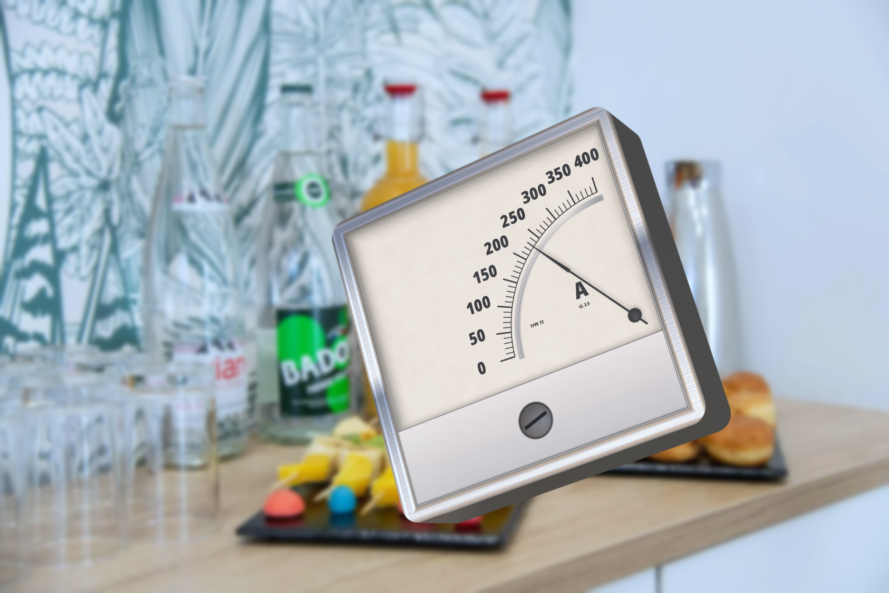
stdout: A 230
